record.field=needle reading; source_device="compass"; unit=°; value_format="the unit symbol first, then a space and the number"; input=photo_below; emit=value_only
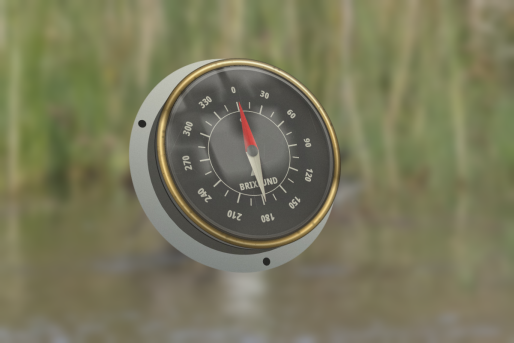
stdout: ° 0
